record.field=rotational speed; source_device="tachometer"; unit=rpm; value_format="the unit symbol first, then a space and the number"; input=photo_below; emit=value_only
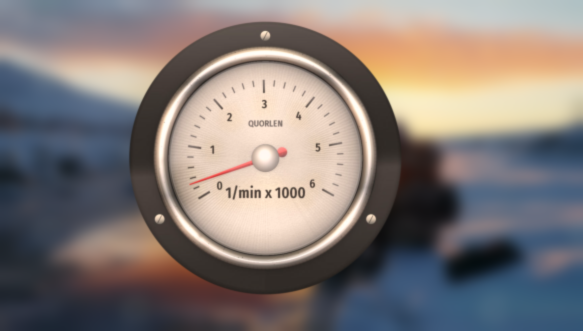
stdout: rpm 300
